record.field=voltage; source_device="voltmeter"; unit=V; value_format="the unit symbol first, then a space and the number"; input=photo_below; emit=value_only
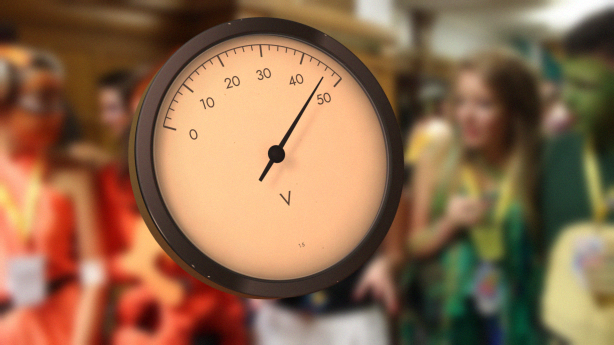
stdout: V 46
